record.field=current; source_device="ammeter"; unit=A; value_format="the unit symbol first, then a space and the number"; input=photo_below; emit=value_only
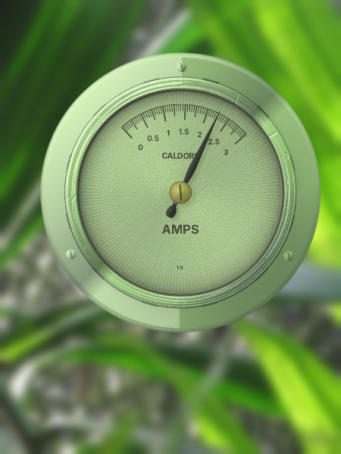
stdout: A 2.25
